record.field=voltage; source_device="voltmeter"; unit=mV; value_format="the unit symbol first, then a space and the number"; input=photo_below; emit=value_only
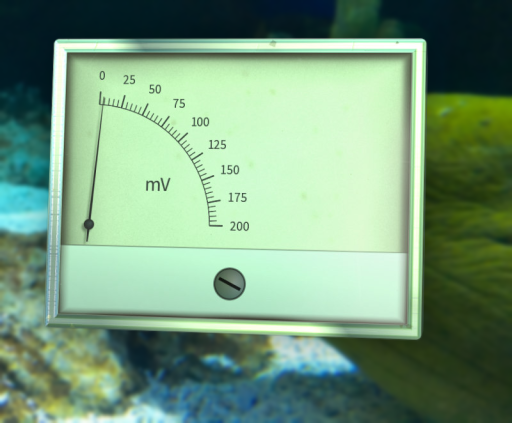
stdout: mV 5
